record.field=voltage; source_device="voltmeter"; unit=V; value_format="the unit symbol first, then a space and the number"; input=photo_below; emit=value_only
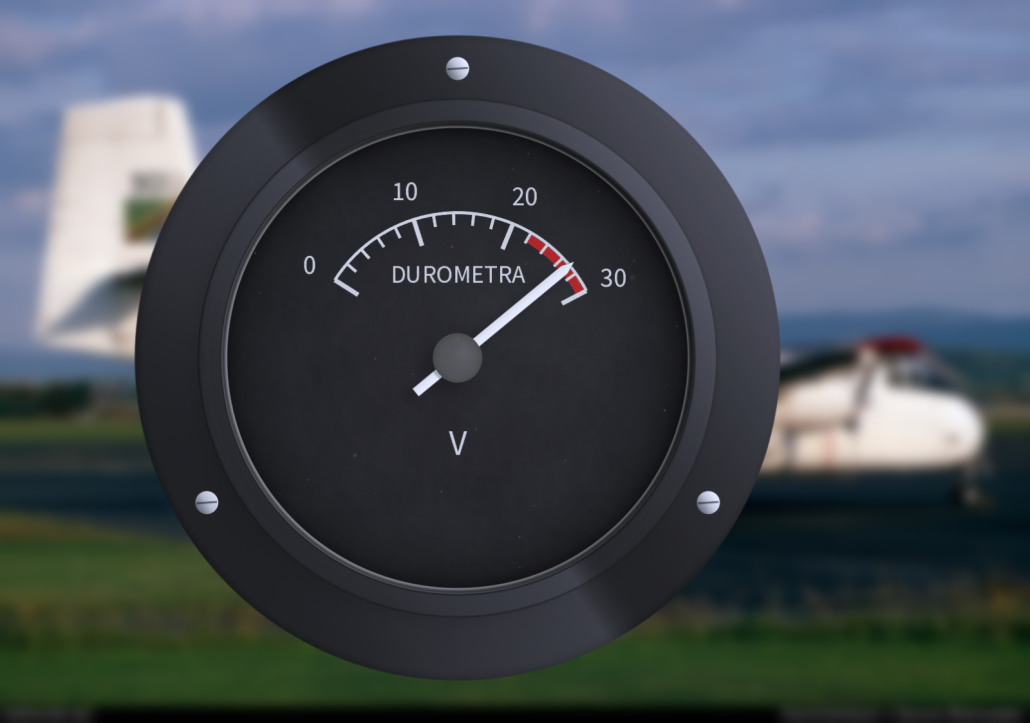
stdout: V 27
